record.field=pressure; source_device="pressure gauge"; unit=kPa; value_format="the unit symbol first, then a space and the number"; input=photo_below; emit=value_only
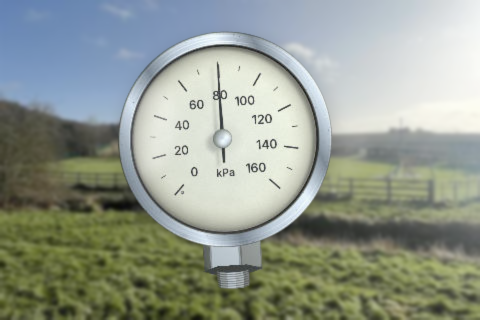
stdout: kPa 80
